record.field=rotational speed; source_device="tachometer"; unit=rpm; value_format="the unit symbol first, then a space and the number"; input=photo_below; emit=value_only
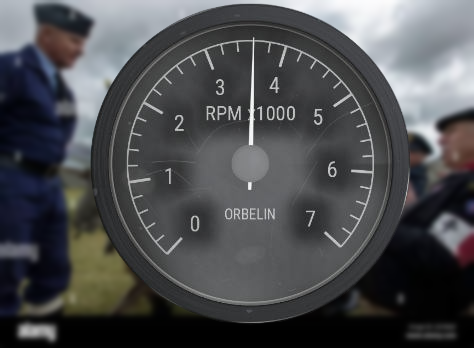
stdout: rpm 3600
